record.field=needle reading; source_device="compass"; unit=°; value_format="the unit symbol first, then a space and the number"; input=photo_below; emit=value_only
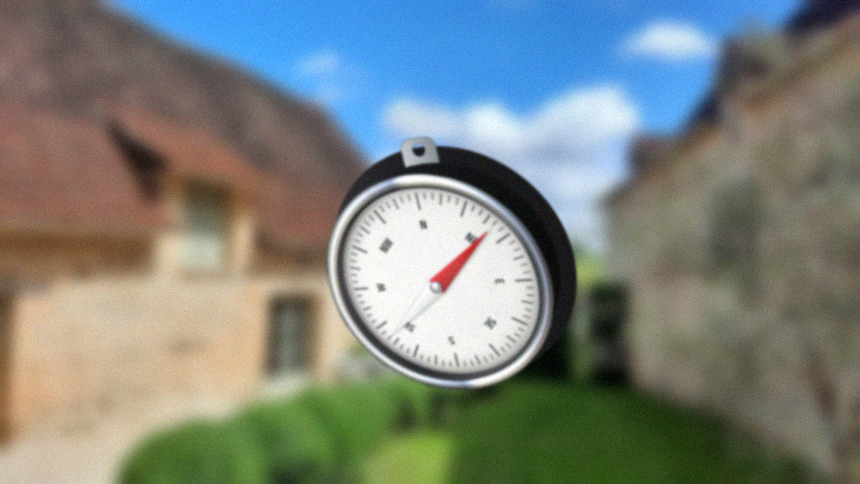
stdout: ° 50
